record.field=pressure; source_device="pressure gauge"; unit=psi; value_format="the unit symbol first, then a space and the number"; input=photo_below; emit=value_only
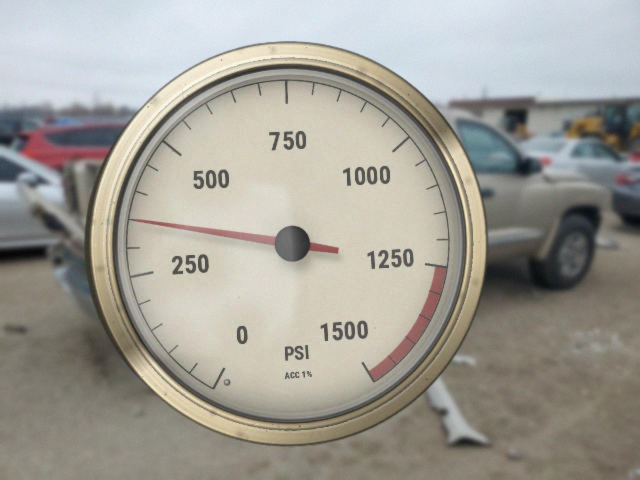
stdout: psi 350
